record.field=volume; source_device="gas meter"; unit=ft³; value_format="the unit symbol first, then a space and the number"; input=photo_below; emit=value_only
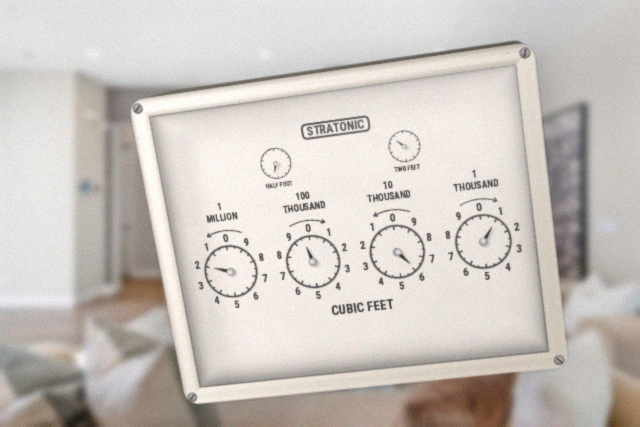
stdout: ft³ 196100
